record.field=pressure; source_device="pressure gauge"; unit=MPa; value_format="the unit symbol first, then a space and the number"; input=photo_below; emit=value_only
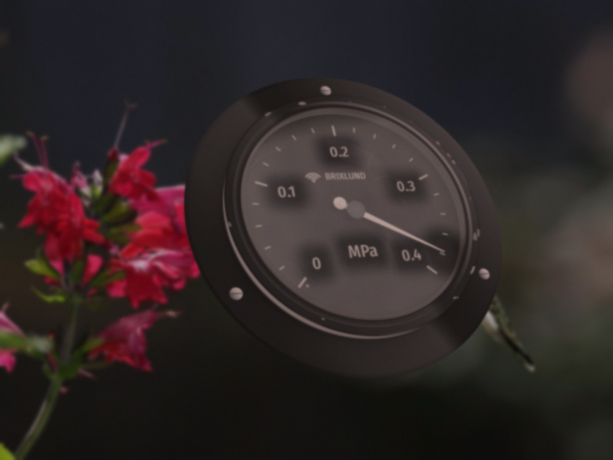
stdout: MPa 0.38
